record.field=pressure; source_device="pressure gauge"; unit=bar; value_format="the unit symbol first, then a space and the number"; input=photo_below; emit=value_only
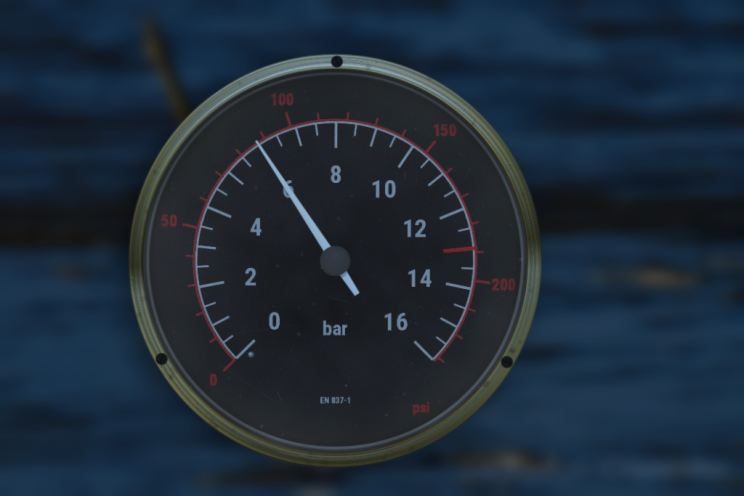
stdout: bar 6
